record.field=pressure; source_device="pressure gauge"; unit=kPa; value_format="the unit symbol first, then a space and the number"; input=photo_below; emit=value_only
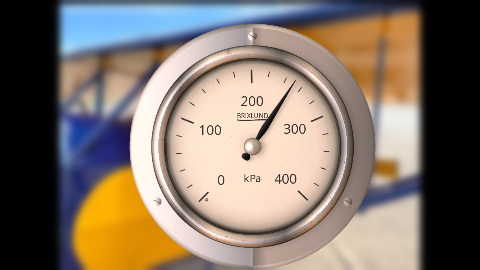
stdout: kPa 250
